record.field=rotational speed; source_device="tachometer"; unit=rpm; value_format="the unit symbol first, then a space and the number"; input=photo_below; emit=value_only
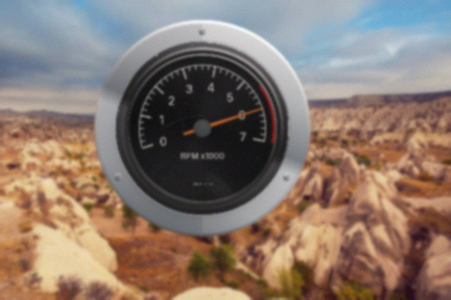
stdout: rpm 6000
